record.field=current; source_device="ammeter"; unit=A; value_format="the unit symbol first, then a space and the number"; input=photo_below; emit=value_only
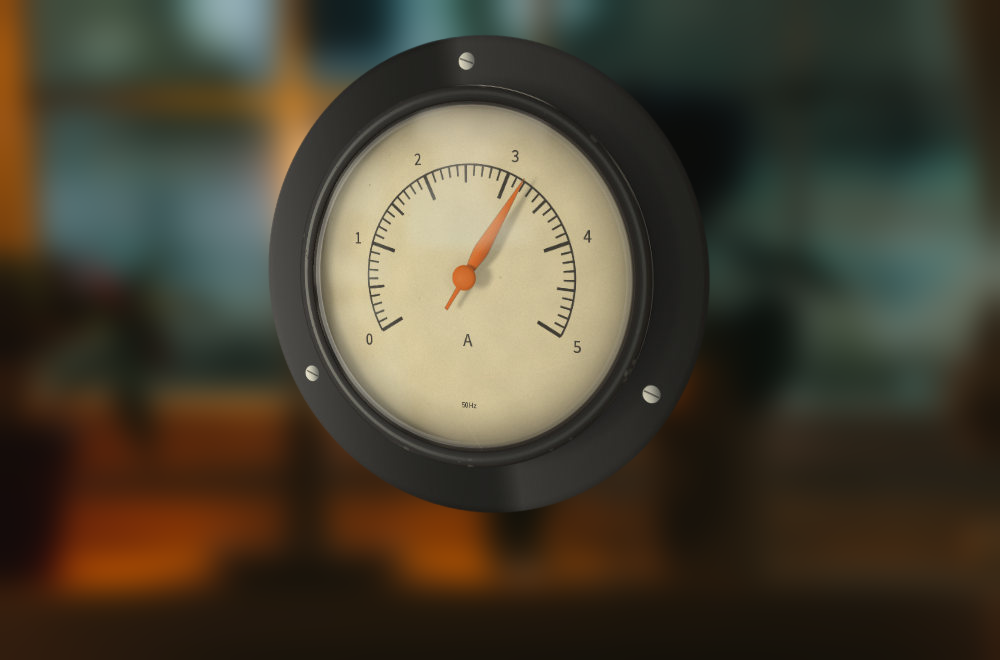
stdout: A 3.2
